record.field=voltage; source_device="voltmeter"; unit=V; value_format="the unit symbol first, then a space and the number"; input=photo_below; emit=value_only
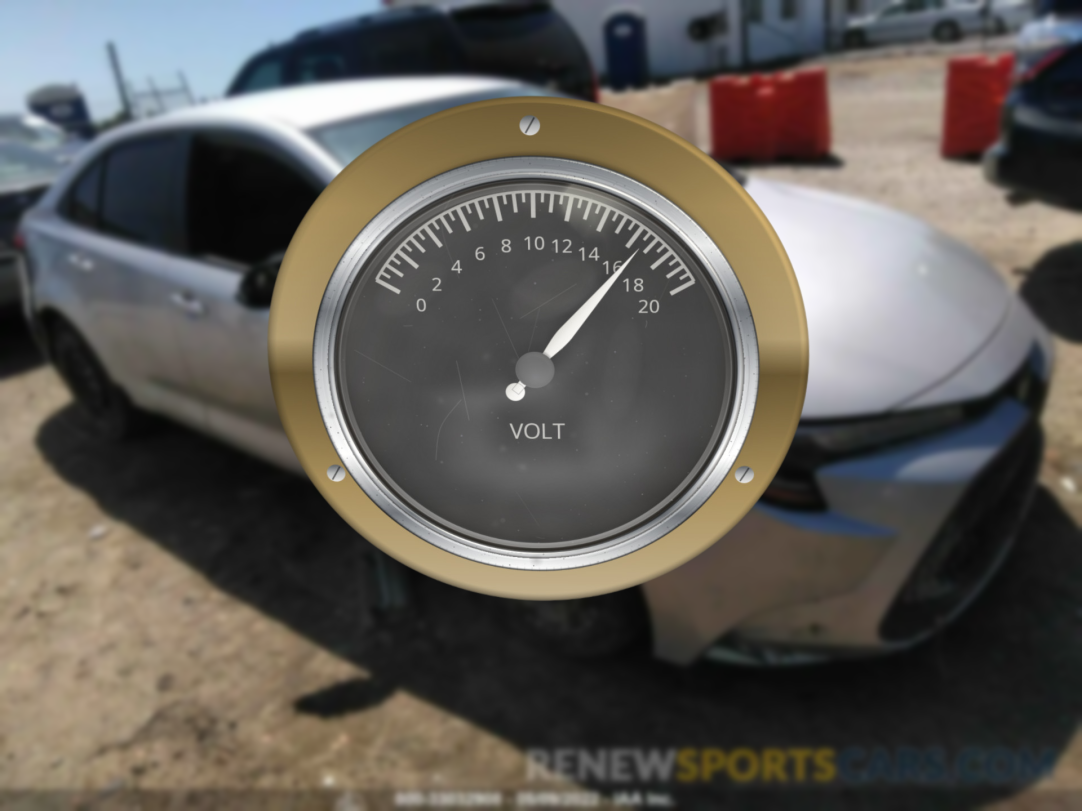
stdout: V 16.5
